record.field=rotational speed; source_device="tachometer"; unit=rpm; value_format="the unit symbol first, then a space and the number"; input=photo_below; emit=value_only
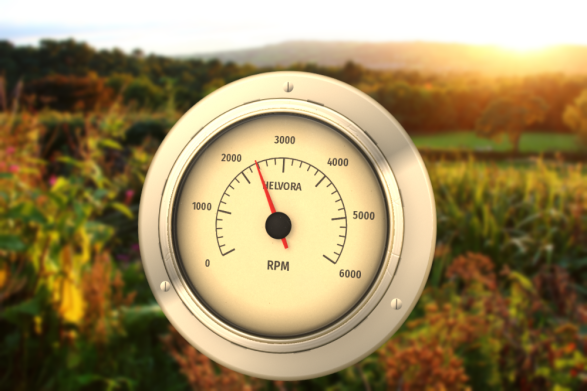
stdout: rpm 2400
